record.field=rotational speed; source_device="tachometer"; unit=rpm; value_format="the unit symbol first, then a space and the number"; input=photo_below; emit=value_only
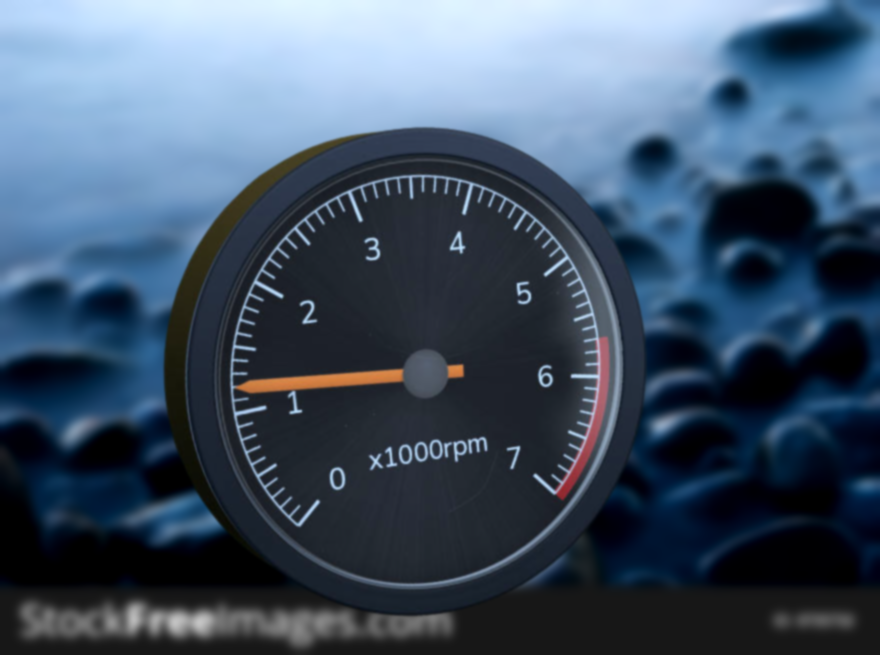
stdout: rpm 1200
